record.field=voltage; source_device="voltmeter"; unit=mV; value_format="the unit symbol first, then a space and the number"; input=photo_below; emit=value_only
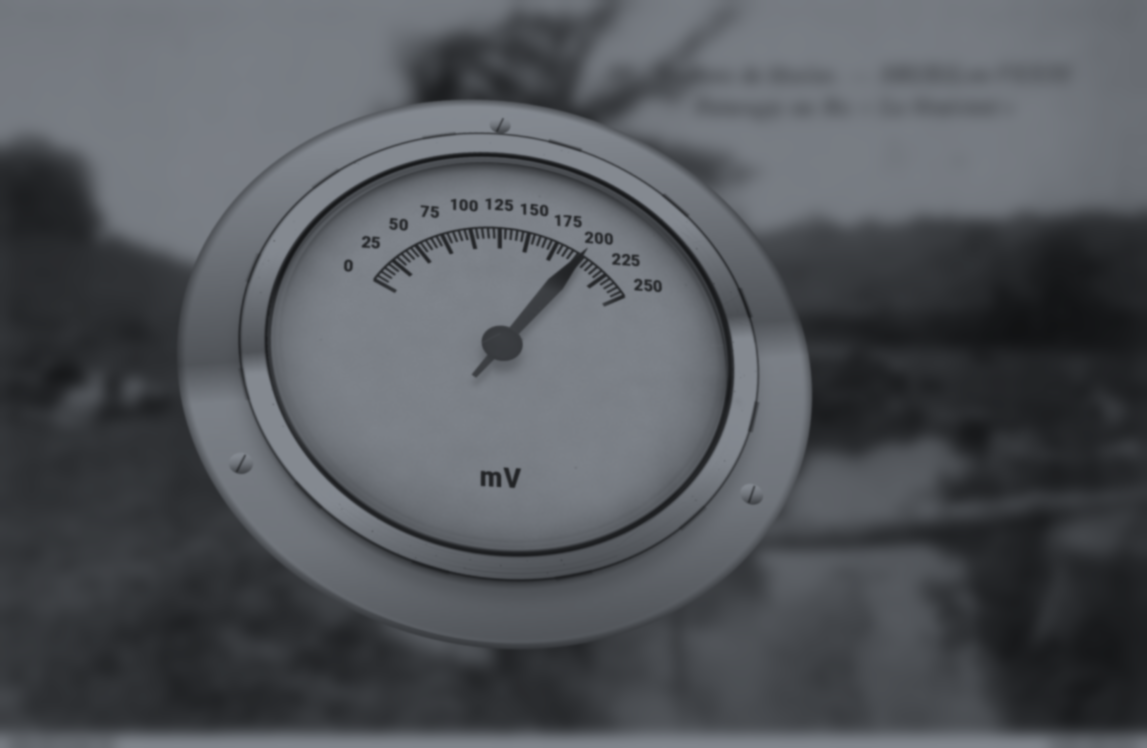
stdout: mV 200
